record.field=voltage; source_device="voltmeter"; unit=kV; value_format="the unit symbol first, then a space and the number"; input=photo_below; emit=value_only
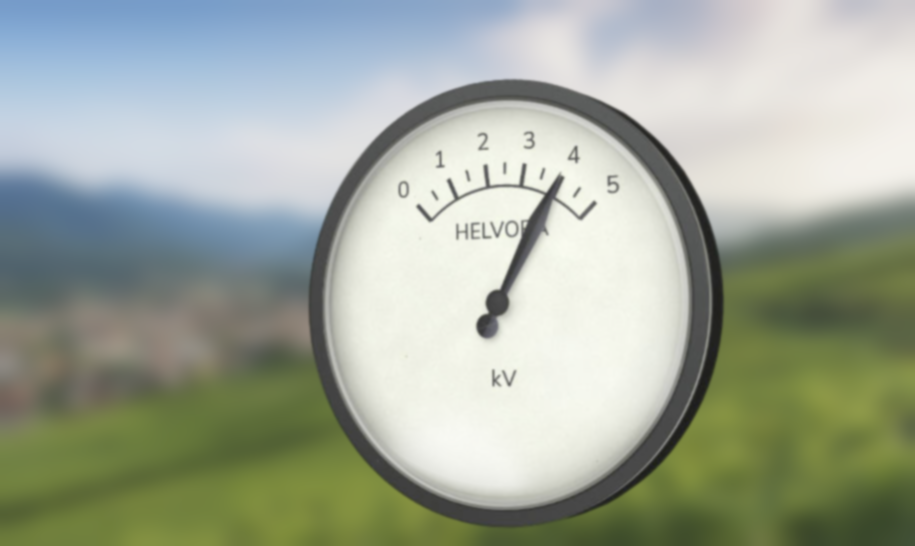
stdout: kV 4
